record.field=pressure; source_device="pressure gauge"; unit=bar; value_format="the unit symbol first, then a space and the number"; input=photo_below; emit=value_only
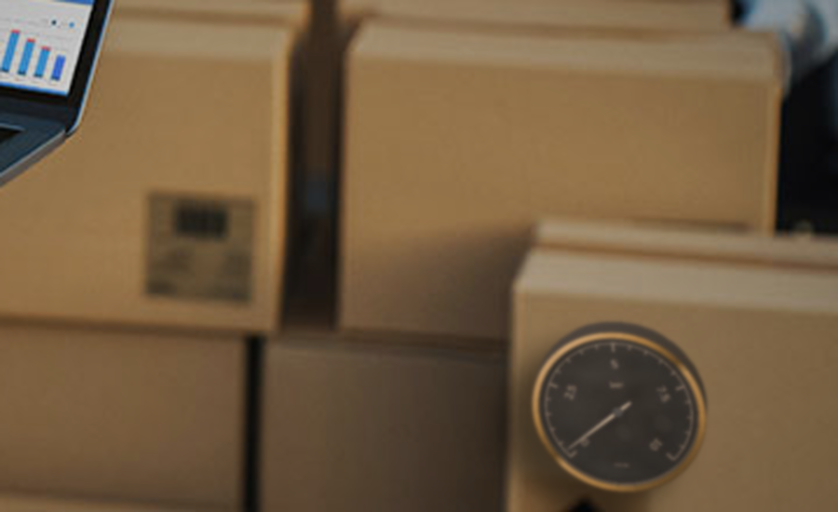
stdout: bar 0.25
